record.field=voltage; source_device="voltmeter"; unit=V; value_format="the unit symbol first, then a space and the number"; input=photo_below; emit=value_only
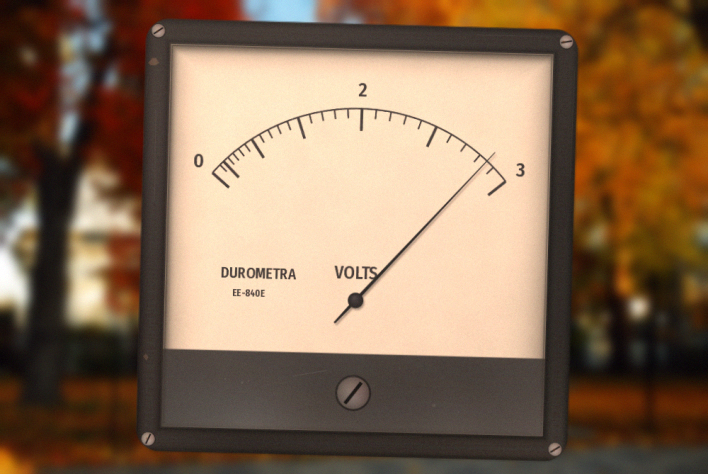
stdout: V 2.85
